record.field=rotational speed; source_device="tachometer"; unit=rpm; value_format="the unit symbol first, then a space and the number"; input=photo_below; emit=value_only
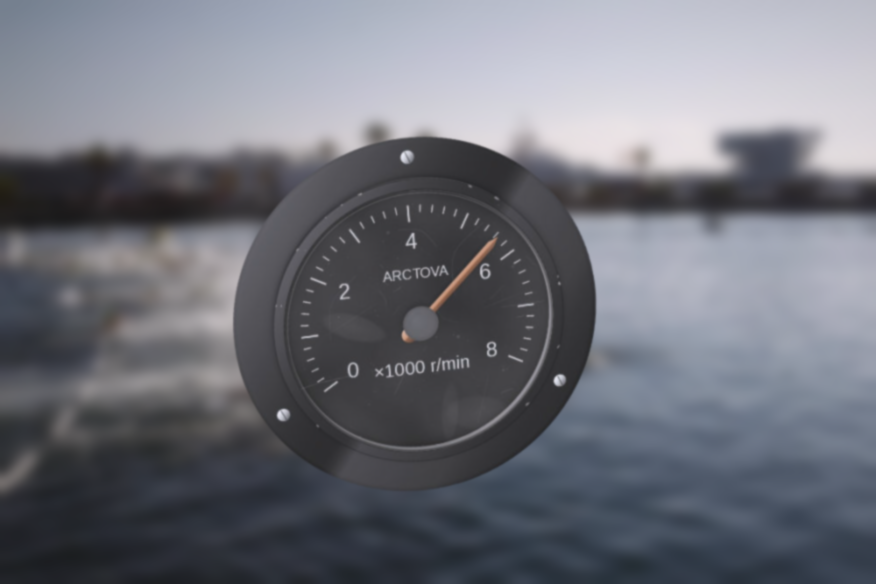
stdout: rpm 5600
